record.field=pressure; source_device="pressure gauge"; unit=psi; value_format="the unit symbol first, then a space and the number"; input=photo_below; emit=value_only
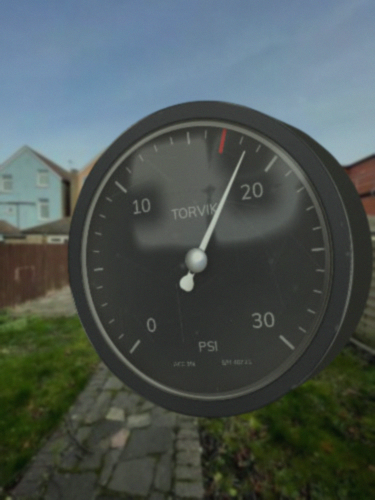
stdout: psi 18.5
